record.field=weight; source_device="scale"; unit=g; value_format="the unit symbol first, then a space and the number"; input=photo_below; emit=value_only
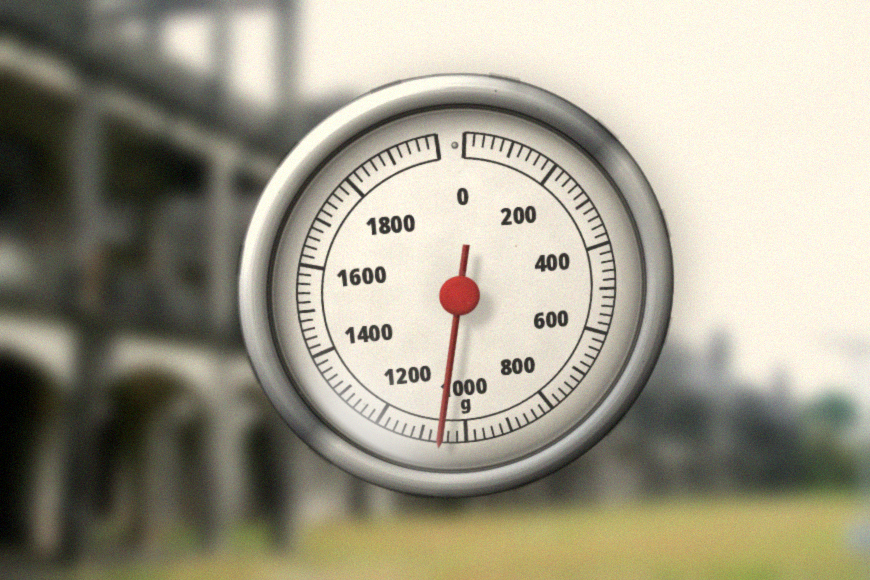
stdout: g 1060
